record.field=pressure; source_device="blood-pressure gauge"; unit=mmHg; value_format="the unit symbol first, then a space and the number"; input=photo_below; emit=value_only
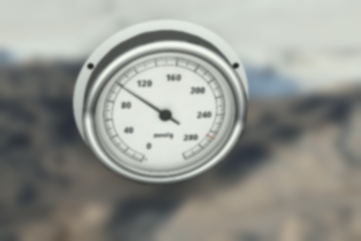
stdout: mmHg 100
